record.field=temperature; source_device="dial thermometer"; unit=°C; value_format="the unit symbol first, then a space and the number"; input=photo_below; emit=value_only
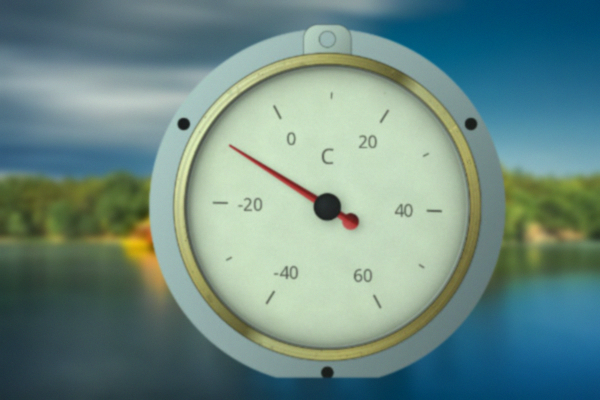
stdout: °C -10
